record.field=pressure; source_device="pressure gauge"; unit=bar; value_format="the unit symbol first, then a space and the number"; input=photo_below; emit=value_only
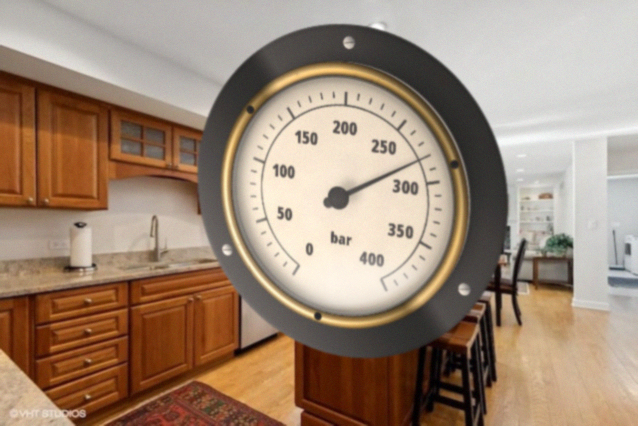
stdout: bar 280
